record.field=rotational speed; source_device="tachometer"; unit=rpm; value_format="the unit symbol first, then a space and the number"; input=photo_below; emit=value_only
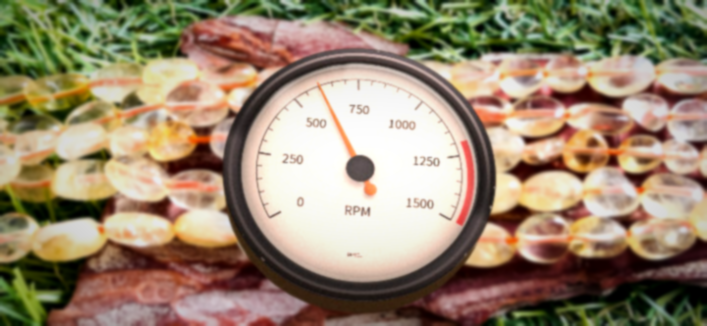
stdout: rpm 600
